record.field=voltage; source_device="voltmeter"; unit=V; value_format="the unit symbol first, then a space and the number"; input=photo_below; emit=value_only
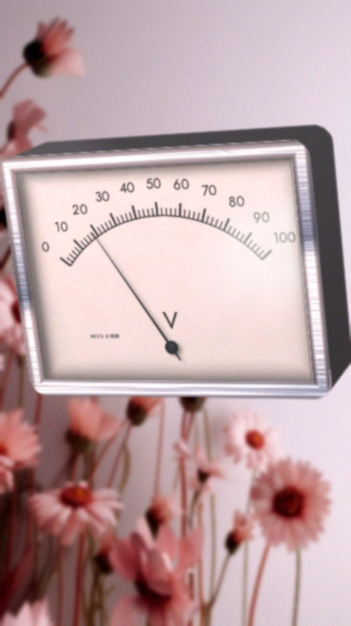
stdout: V 20
